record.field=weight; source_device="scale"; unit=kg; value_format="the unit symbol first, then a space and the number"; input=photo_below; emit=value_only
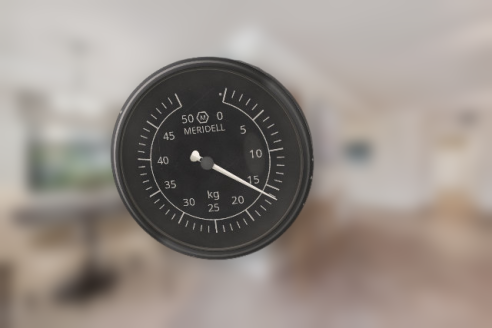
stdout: kg 16
